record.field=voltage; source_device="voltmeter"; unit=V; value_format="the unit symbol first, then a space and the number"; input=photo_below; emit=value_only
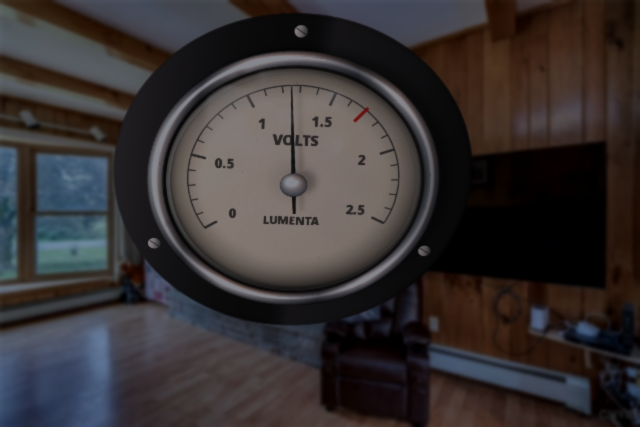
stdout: V 1.25
